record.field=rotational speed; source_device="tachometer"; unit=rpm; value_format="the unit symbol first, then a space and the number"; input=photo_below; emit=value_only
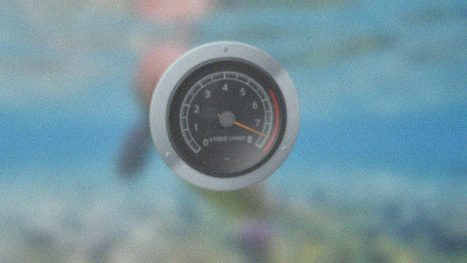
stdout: rpm 7500
